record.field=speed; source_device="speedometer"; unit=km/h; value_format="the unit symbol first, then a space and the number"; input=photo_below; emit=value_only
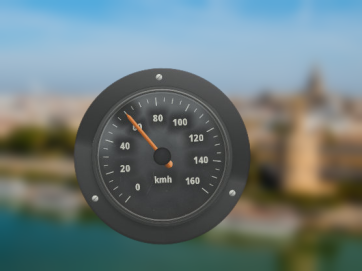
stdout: km/h 60
